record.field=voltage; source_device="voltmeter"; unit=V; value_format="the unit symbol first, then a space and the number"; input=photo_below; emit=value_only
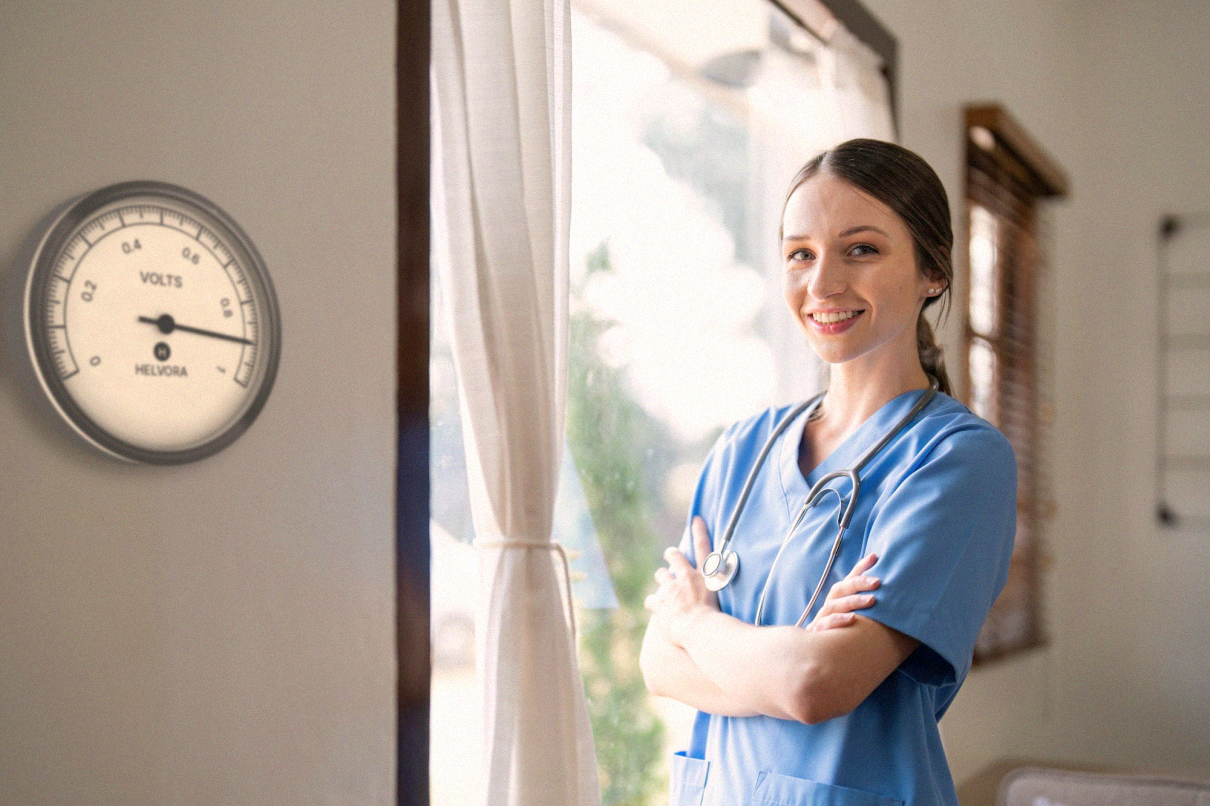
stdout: V 0.9
